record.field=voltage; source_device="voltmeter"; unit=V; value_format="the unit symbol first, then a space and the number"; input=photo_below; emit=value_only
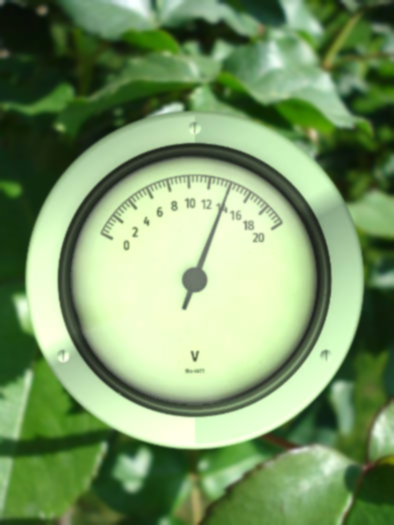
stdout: V 14
